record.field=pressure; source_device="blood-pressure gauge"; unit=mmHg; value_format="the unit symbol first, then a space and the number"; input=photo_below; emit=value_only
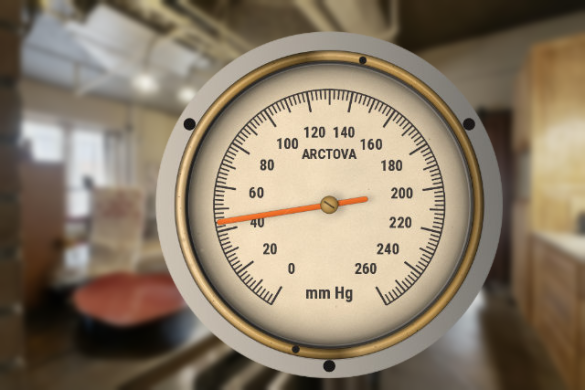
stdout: mmHg 44
